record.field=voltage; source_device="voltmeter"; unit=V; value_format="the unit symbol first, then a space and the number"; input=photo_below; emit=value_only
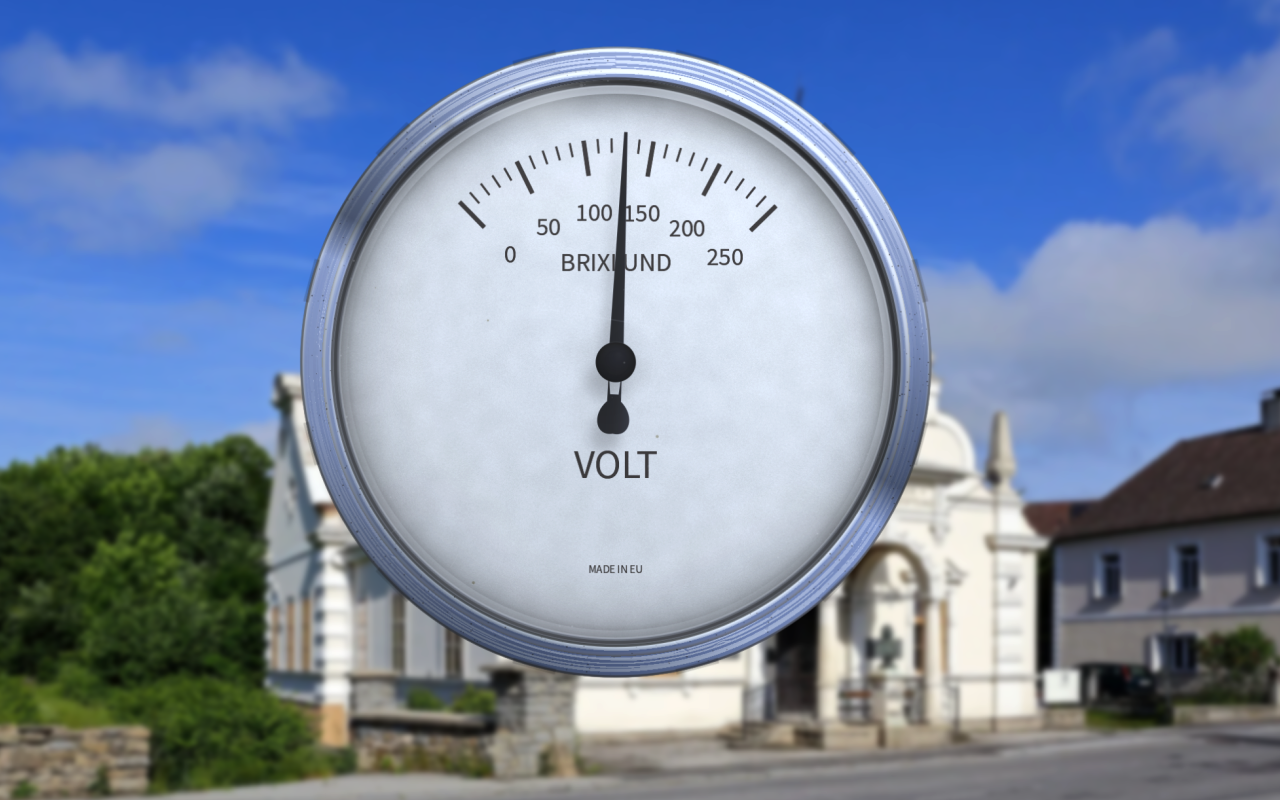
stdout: V 130
